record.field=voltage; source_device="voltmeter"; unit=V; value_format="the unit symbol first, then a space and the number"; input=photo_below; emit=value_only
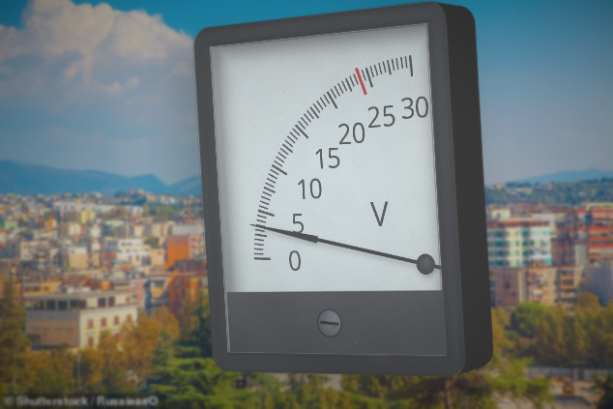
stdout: V 3.5
